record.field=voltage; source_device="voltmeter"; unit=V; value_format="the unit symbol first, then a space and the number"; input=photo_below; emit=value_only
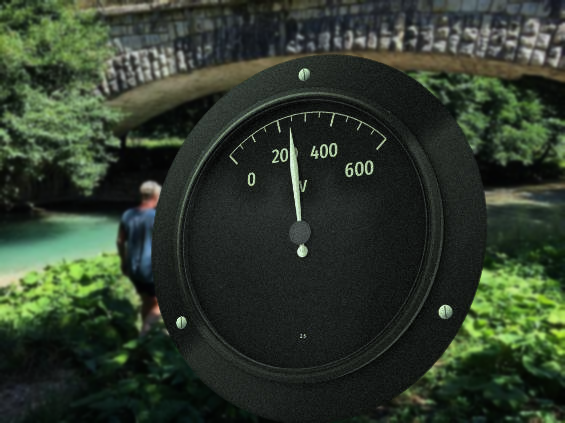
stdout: V 250
